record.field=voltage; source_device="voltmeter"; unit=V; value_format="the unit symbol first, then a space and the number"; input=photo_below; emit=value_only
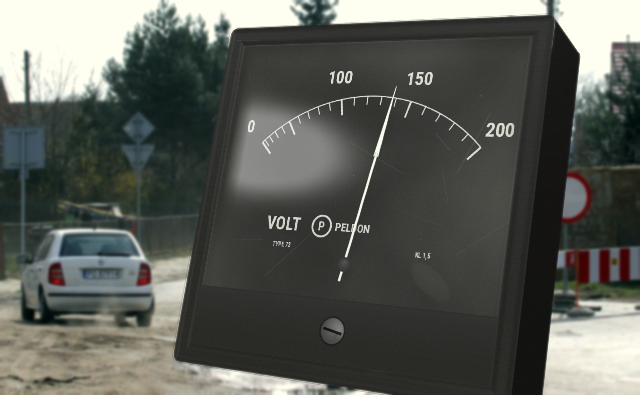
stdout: V 140
